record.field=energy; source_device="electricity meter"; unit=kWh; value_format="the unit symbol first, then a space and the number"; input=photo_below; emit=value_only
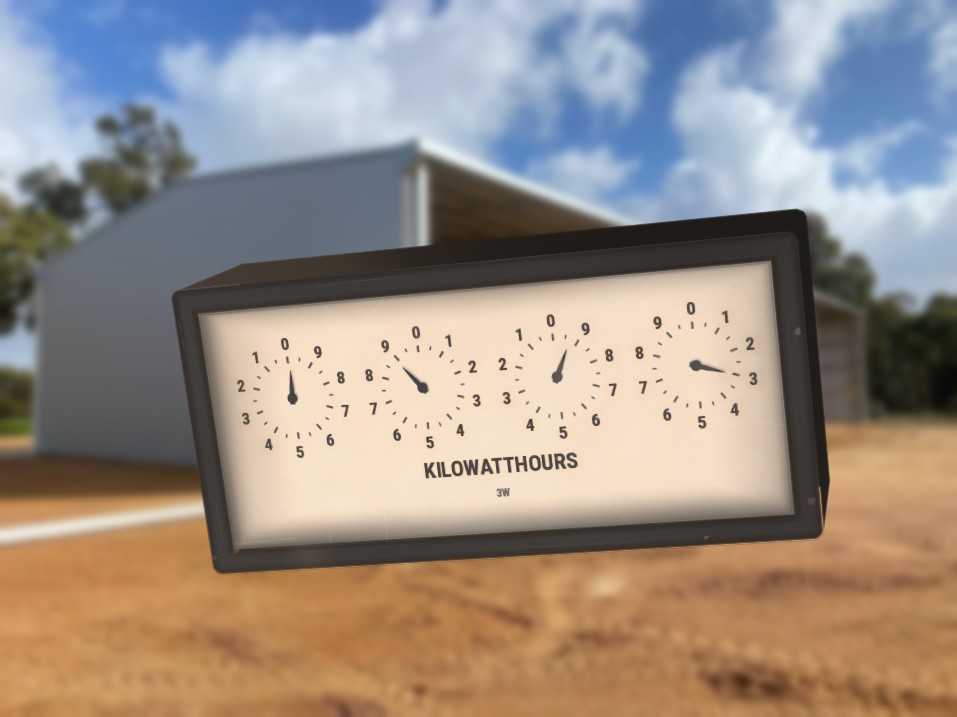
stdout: kWh 9893
